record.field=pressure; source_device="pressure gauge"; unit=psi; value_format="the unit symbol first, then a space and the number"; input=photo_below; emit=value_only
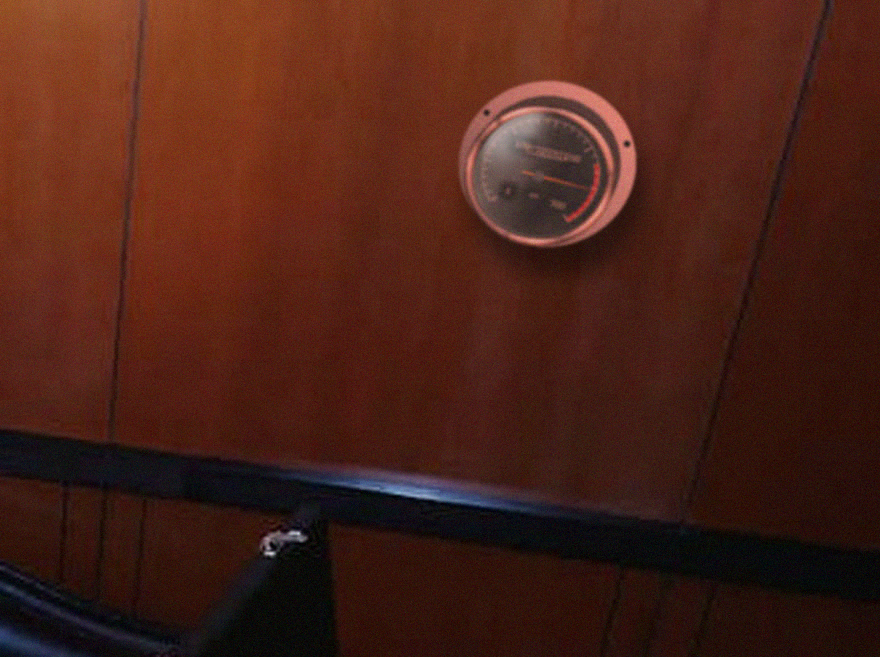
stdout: psi 250
